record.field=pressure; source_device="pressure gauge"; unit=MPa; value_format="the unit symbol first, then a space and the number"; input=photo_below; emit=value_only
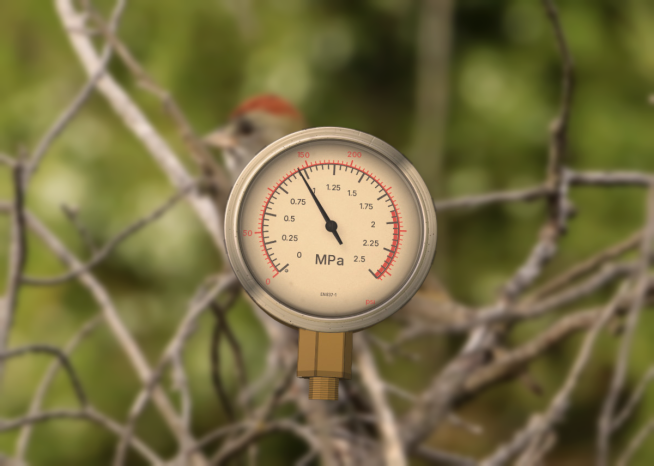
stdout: MPa 0.95
